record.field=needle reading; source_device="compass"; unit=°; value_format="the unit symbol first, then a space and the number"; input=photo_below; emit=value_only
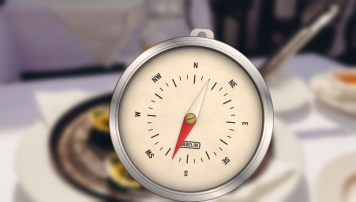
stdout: ° 200
